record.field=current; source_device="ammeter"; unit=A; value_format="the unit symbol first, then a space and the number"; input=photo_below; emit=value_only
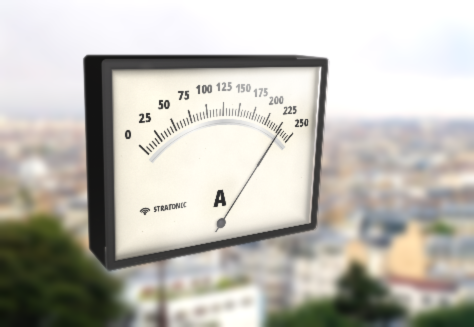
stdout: A 225
